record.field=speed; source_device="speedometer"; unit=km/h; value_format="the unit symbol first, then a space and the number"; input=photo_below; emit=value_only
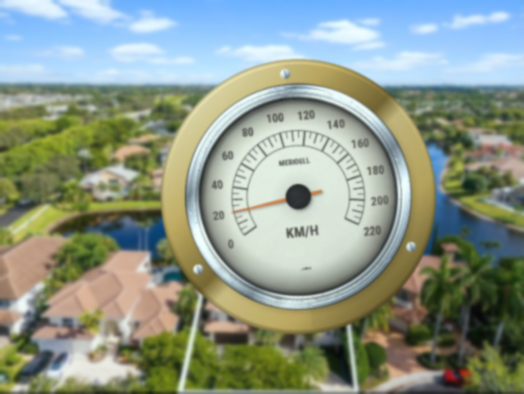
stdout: km/h 20
